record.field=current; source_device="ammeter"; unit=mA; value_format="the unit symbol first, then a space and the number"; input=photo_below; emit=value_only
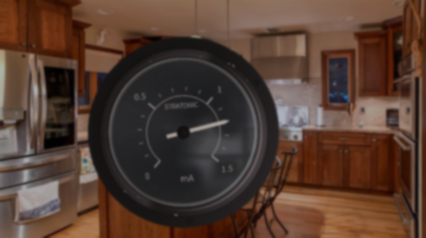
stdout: mA 1.2
